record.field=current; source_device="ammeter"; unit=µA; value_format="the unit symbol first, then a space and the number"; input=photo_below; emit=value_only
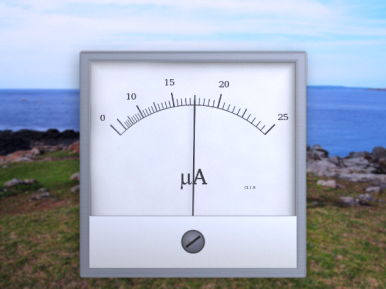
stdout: µA 17.5
